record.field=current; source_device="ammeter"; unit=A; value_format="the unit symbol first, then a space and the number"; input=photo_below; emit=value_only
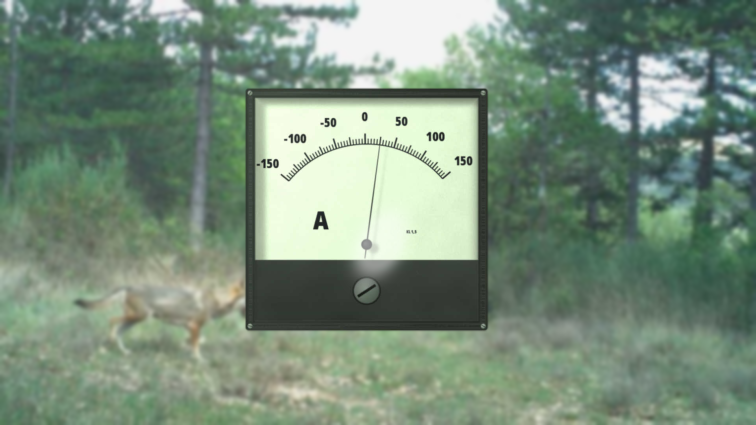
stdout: A 25
